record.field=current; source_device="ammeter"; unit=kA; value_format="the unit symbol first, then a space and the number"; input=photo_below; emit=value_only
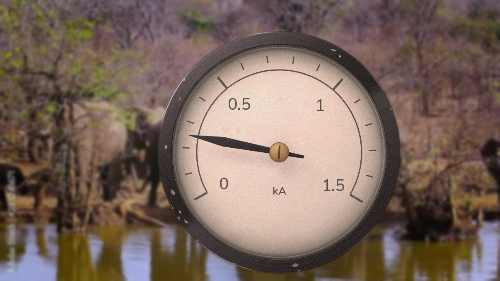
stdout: kA 0.25
